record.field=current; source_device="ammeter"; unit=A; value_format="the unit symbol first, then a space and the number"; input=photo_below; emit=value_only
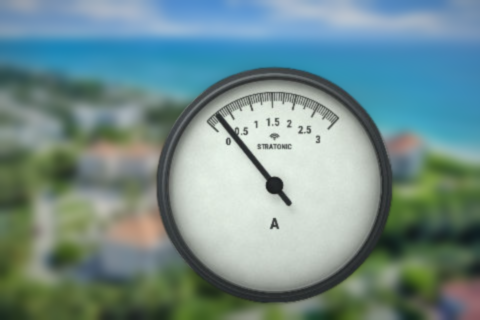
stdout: A 0.25
